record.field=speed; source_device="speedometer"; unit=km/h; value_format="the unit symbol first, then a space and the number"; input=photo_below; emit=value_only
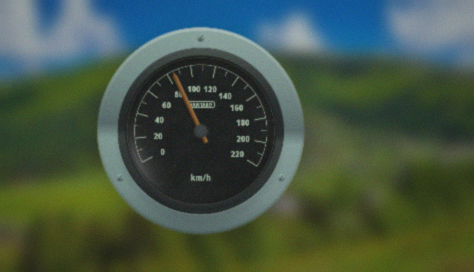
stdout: km/h 85
